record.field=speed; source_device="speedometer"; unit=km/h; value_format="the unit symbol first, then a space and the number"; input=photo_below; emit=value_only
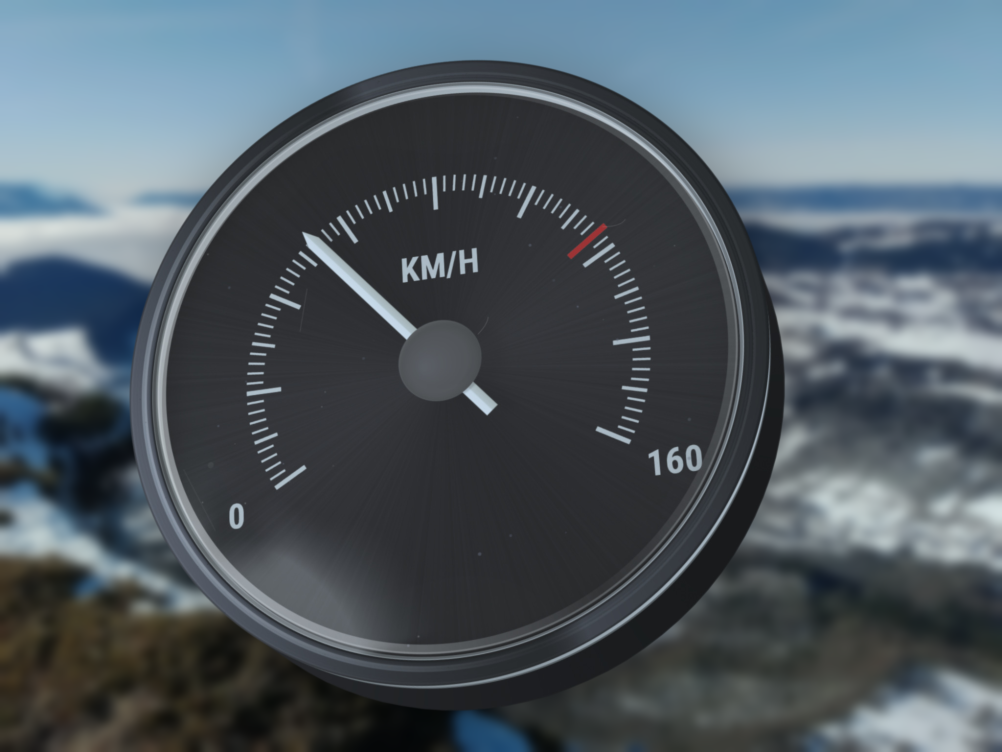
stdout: km/h 53
